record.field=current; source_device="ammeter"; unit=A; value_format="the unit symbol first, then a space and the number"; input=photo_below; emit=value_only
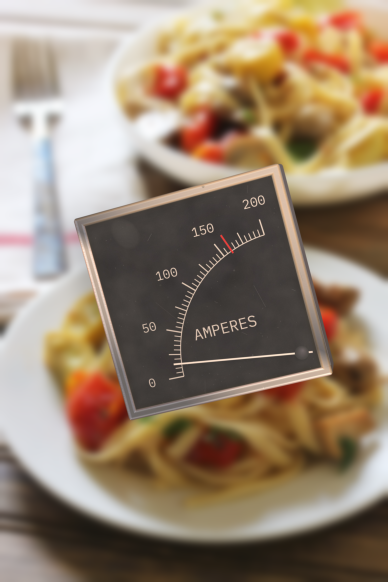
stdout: A 15
